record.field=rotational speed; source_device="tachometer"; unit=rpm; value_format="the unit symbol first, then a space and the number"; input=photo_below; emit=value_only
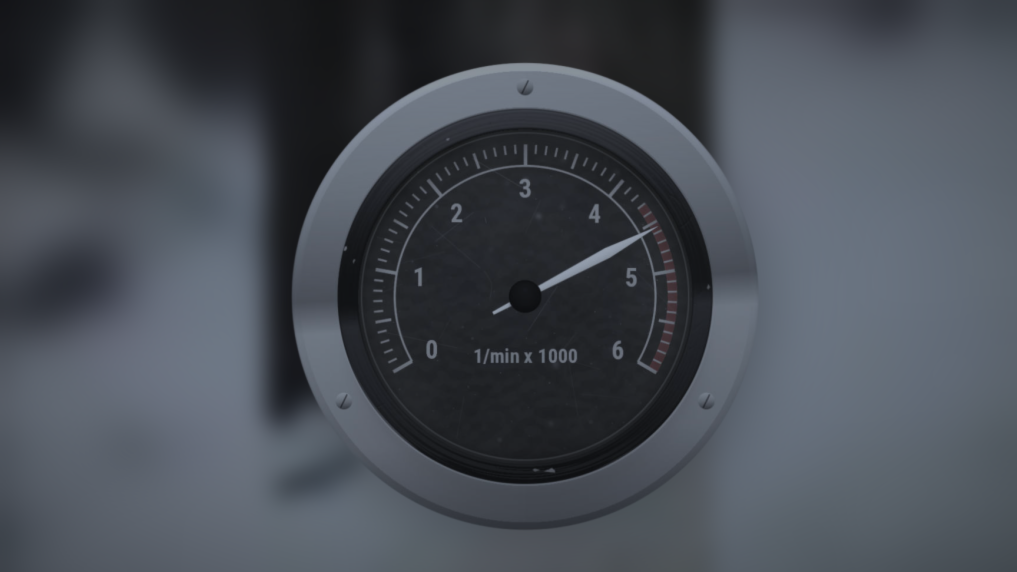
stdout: rpm 4550
